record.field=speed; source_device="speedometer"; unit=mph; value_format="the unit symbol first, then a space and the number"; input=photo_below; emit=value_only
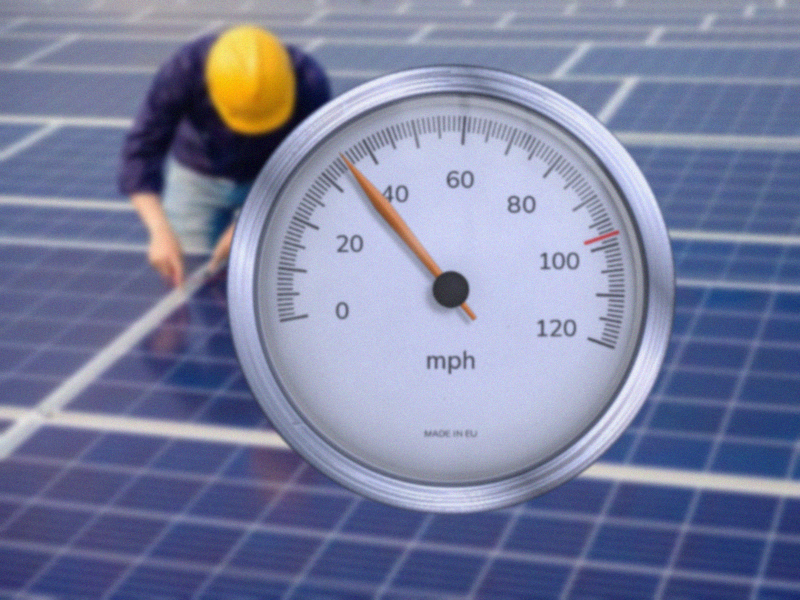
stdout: mph 35
